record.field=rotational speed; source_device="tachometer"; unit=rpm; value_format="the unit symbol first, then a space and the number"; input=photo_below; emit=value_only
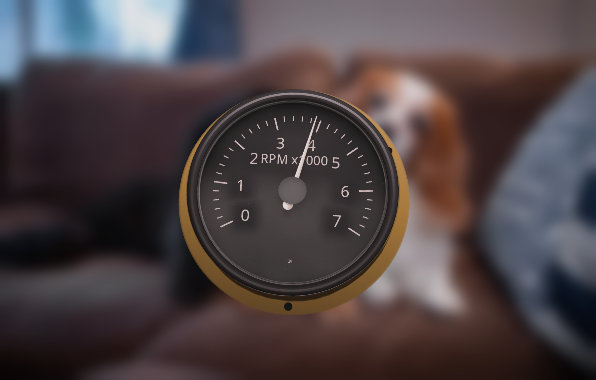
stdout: rpm 3900
